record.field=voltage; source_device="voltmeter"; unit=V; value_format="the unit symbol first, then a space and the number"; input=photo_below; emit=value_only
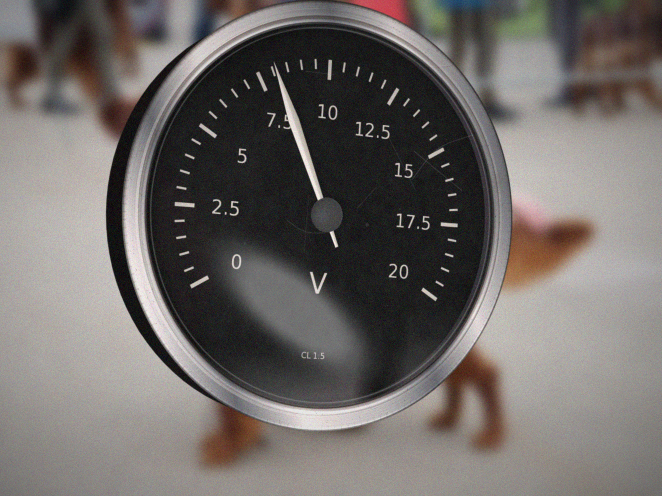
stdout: V 8
